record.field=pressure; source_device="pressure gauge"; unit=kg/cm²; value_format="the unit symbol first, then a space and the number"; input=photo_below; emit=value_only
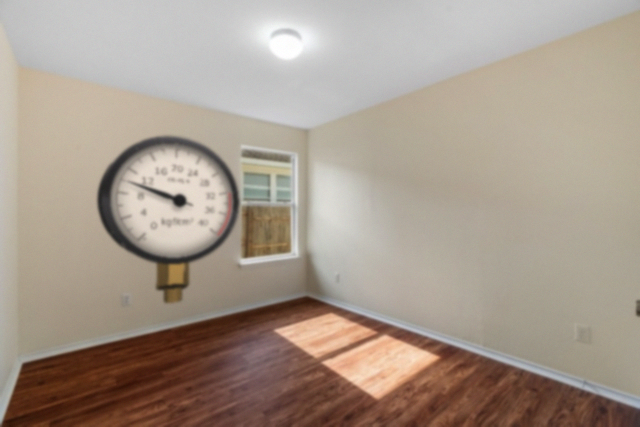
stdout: kg/cm² 10
